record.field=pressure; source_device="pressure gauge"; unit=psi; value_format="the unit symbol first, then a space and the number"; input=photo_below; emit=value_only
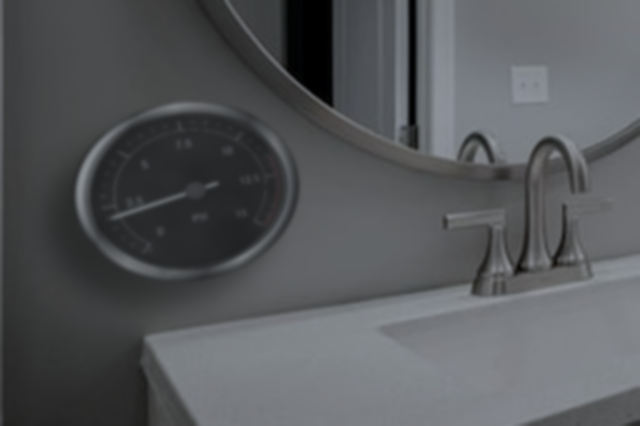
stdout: psi 2
